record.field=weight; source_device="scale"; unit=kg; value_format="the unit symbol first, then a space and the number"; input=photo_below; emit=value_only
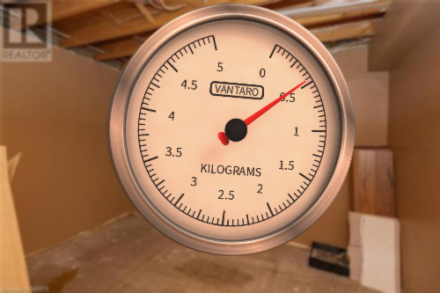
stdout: kg 0.45
